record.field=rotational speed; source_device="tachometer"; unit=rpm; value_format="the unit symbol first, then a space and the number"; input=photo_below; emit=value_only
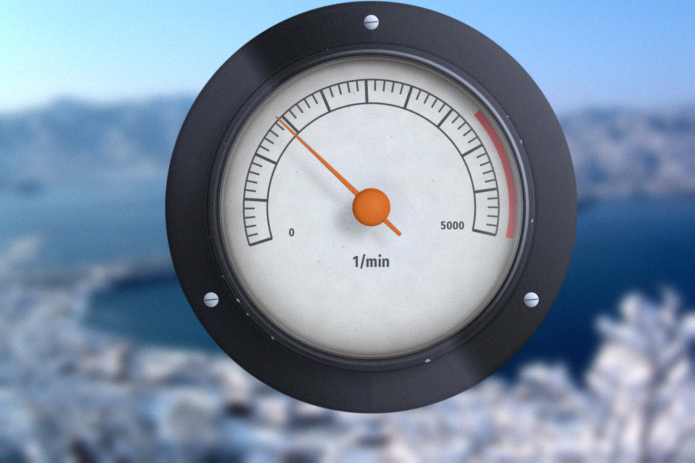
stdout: rpm 1450
